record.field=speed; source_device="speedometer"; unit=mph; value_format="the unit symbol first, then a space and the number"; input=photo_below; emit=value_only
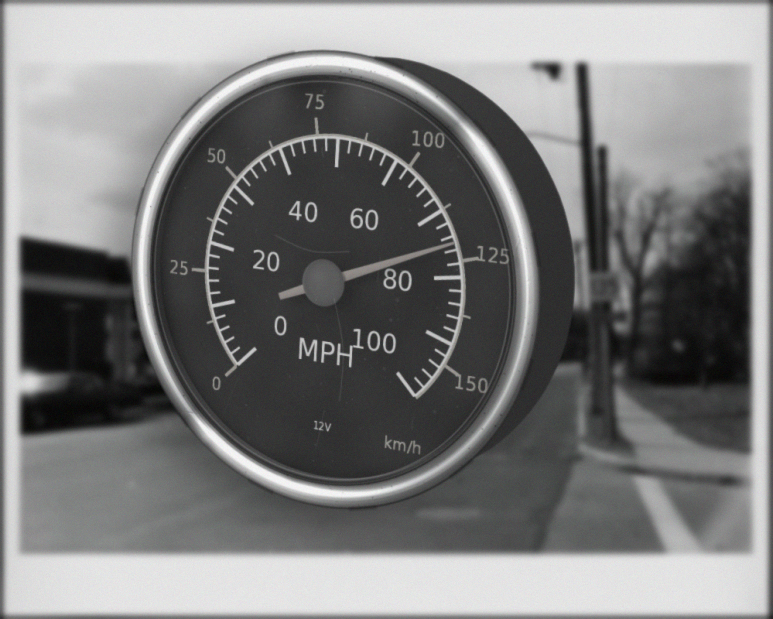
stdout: mph 75
